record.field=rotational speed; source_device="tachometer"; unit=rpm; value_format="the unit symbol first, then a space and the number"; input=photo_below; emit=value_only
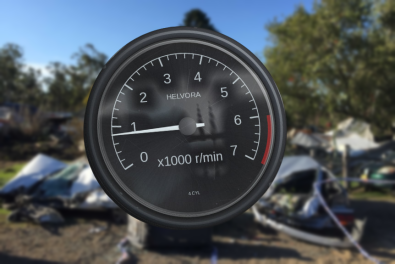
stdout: rpm 800
